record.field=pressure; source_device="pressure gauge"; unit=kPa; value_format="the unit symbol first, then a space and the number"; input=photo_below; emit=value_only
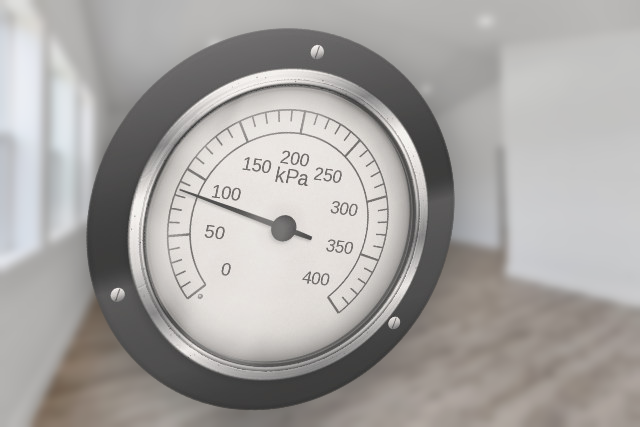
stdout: kPa 85
